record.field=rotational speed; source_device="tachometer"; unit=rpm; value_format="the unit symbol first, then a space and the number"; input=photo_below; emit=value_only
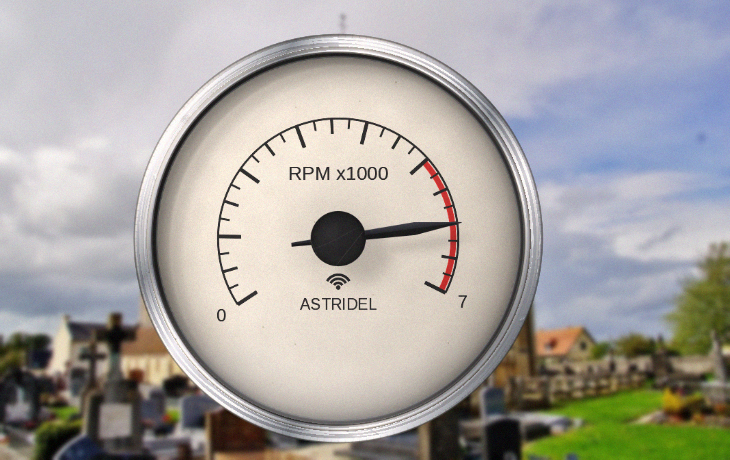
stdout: rpm 6000
